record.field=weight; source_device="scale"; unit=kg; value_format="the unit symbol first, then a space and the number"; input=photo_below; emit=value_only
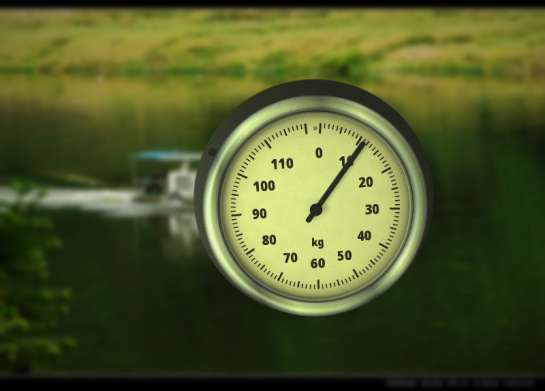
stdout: kg 11
